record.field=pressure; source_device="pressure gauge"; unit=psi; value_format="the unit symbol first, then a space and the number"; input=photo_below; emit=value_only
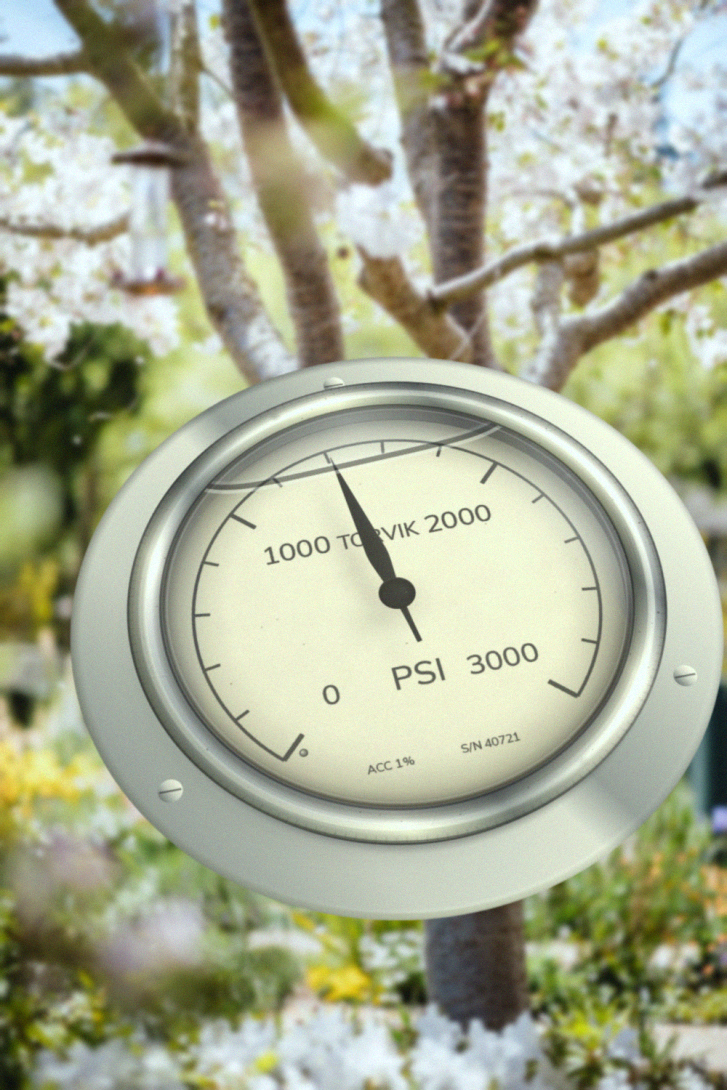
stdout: psi 1400
